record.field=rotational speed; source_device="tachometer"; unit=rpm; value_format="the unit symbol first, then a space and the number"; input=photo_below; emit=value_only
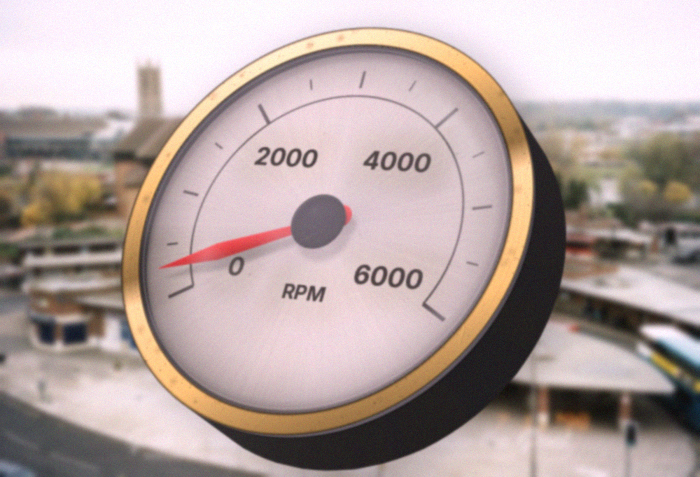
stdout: rpm 250
